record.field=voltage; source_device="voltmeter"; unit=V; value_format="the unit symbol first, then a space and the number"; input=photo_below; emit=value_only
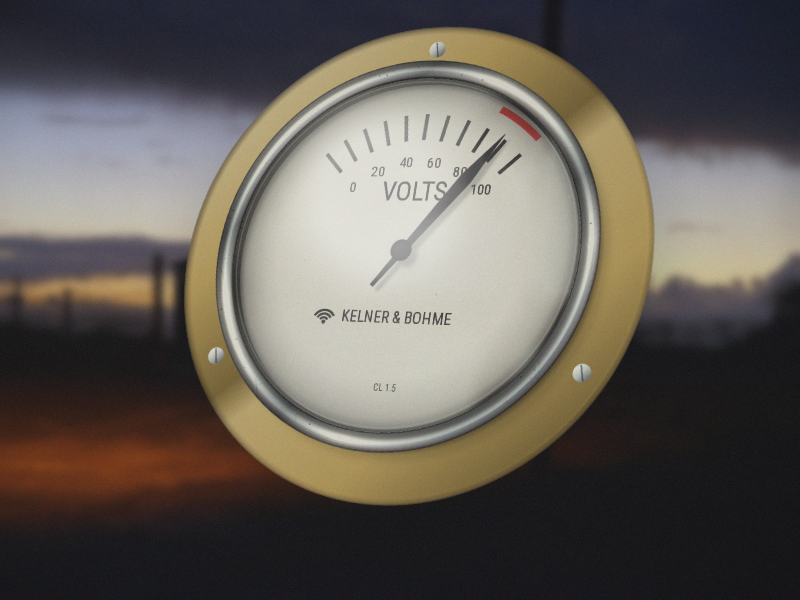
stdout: V 90
